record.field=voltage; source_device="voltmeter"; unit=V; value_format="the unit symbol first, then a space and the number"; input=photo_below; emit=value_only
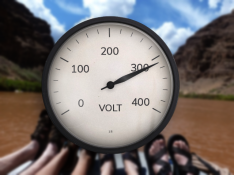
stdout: V 310
